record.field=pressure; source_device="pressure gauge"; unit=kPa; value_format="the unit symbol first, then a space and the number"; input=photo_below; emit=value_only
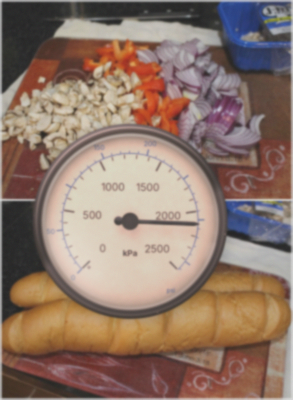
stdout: kPa 2100
